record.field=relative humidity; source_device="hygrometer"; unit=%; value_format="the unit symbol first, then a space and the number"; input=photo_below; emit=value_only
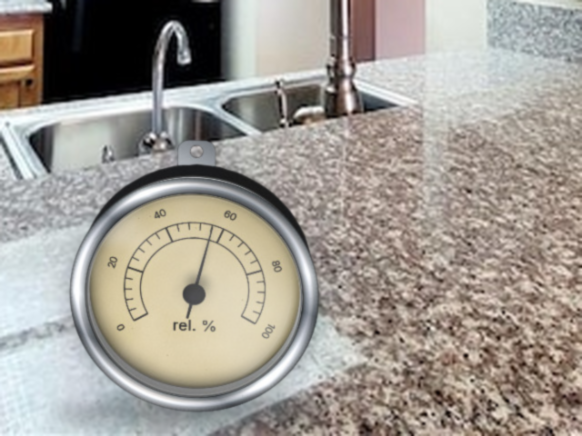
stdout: % 56
